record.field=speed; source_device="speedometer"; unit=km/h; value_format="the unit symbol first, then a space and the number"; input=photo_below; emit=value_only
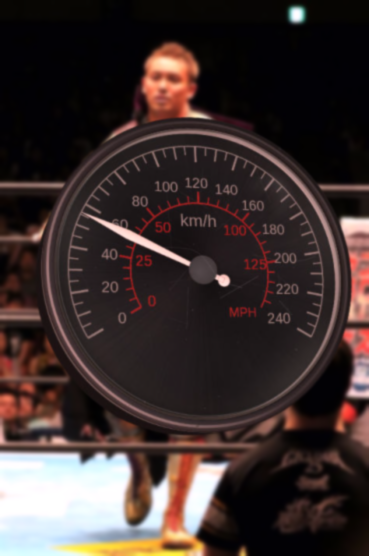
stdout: km/h 55
